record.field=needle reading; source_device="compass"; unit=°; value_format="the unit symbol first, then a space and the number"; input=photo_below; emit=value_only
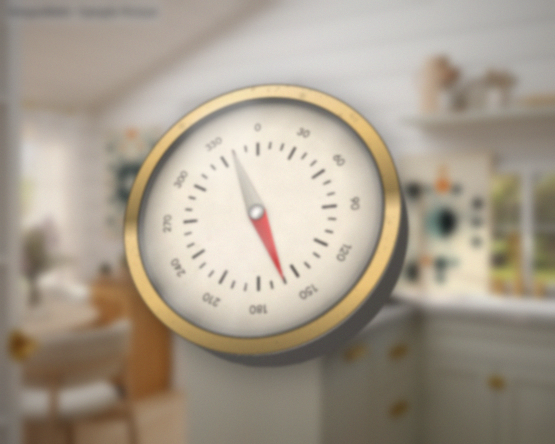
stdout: ° 160
